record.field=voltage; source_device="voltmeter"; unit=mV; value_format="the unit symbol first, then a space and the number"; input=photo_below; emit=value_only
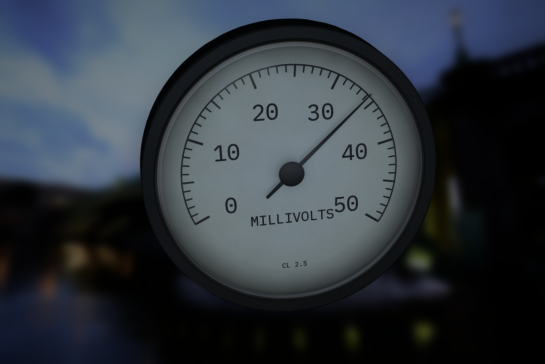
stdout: mV 34
